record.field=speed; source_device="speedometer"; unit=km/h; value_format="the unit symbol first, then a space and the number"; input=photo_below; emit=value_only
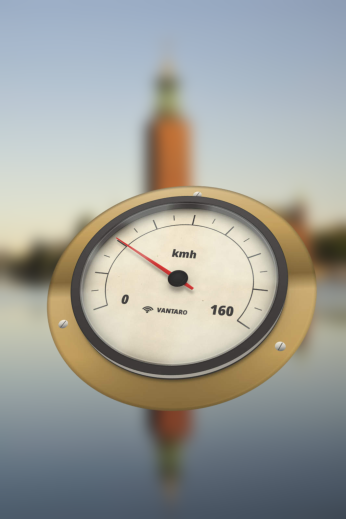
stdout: km/h 40
